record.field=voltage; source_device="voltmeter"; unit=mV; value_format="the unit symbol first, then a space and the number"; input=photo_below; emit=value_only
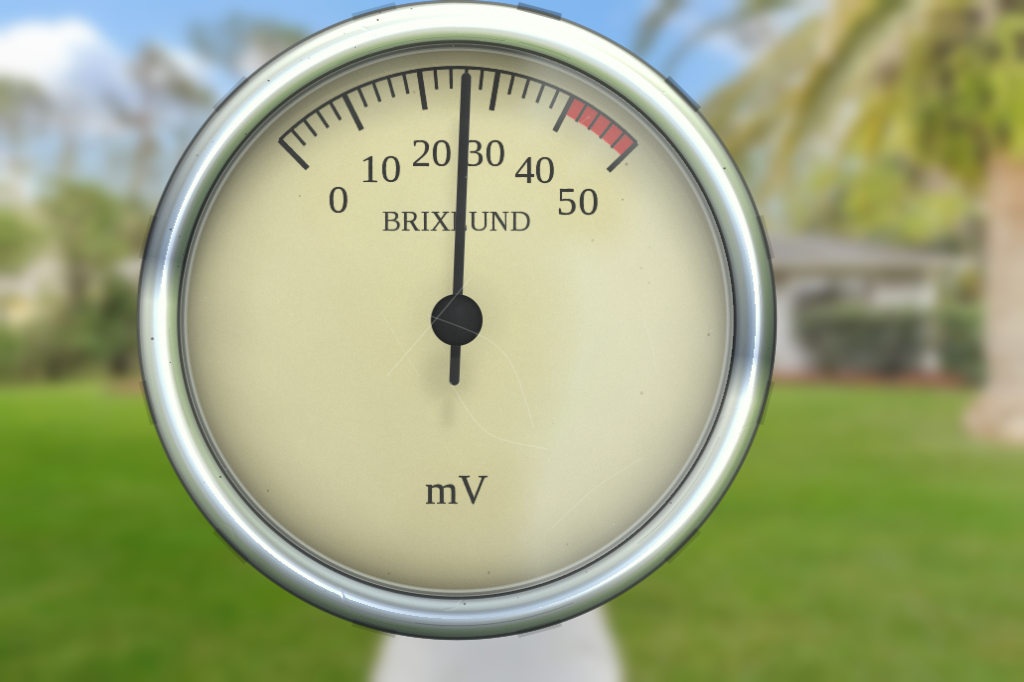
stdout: mV 26
